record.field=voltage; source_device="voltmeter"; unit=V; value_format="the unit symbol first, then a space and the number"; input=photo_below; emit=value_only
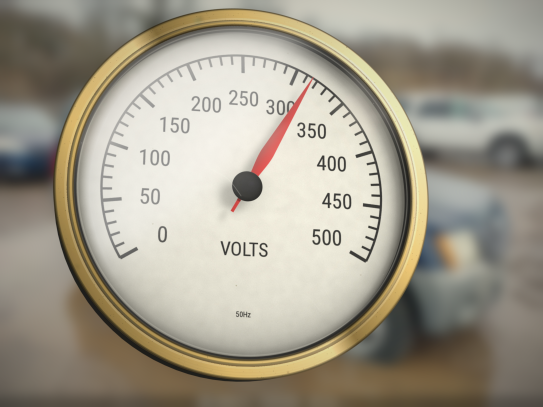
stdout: V 315
